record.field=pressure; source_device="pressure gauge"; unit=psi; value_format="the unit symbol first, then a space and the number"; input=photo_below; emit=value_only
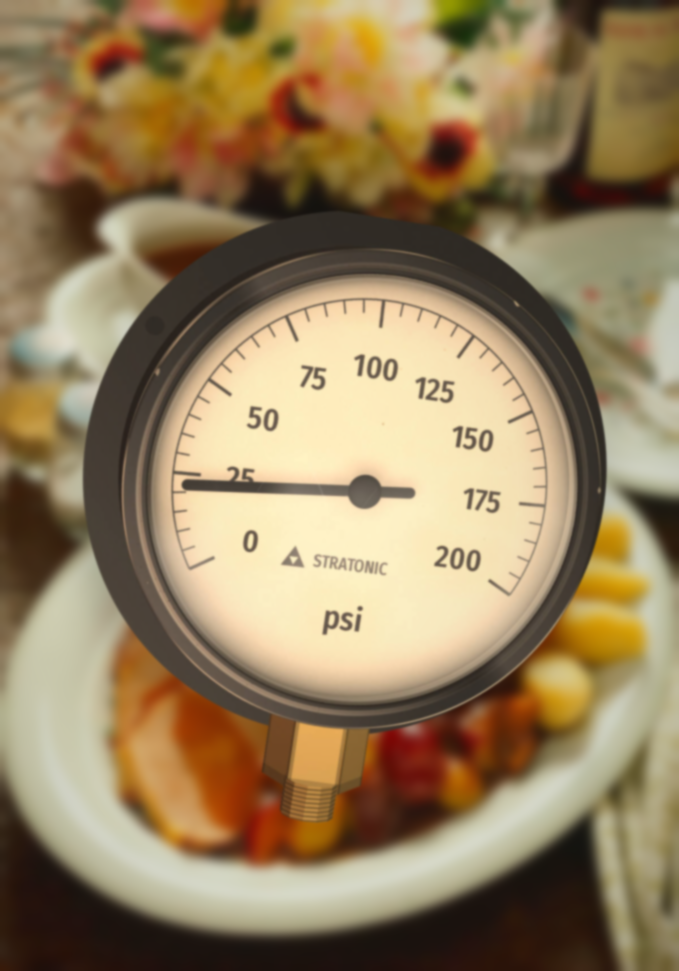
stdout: psi 22.5
